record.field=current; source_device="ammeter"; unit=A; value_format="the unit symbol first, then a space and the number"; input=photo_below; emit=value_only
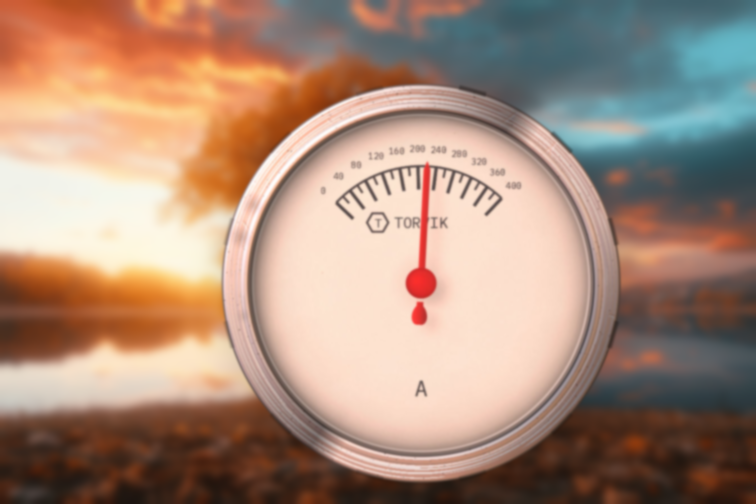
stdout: A 220
